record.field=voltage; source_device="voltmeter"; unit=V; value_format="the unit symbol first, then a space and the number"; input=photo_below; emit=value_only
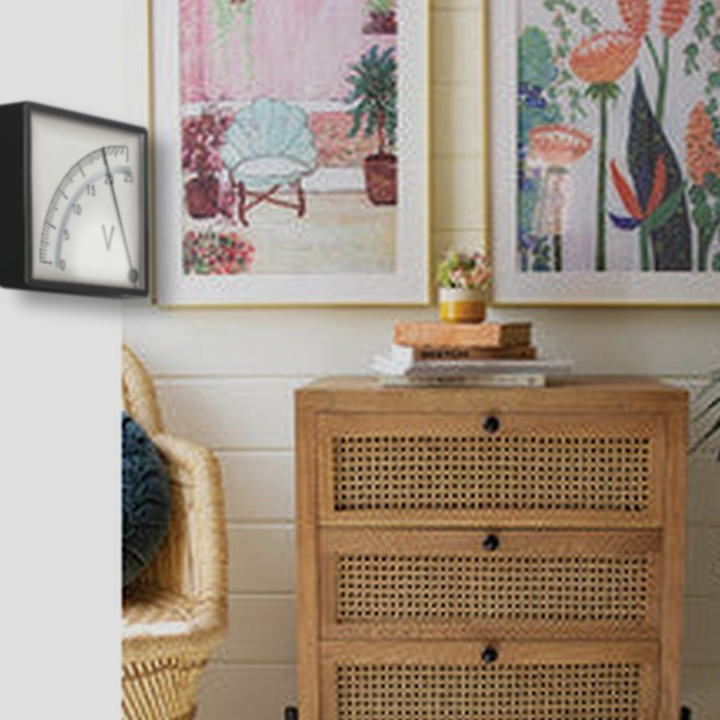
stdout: V 20
